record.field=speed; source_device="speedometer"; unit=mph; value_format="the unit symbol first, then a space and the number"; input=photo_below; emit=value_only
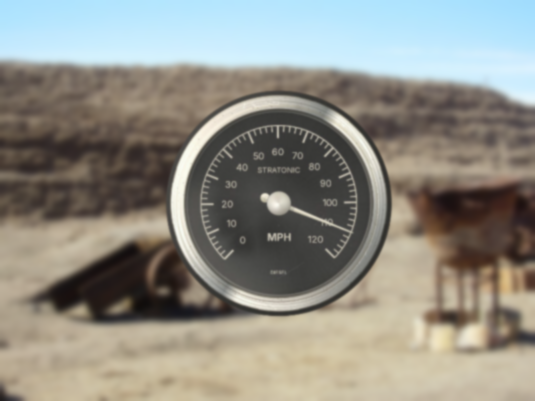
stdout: mph 110
